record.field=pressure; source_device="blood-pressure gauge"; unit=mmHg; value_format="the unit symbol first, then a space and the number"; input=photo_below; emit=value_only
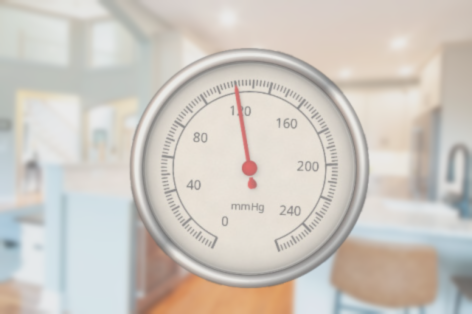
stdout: mmHg 120
